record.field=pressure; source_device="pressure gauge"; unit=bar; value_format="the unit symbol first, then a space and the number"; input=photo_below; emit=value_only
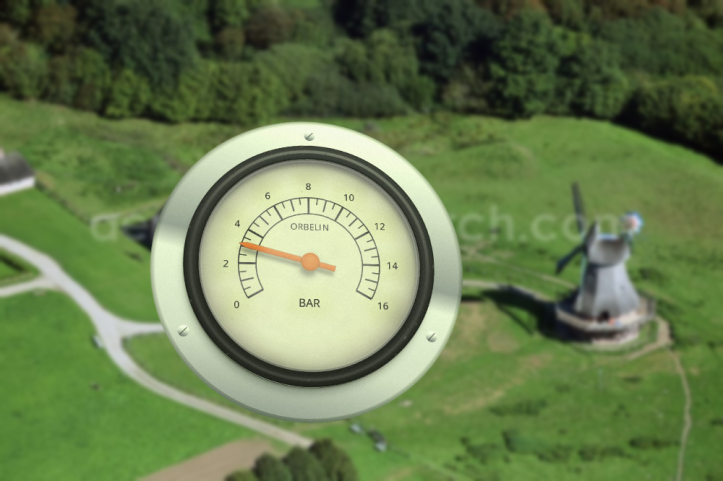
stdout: bar 3
